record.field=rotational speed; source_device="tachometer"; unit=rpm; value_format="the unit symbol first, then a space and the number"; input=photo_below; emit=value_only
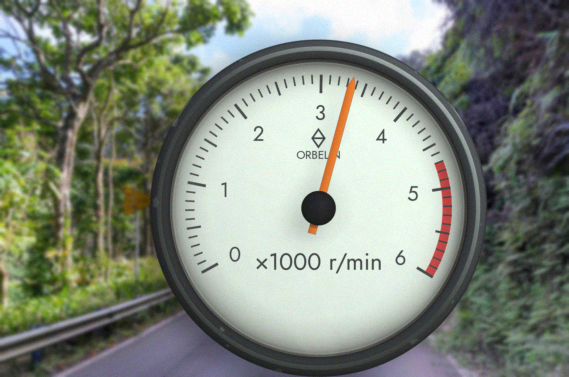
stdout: rpm 3350
